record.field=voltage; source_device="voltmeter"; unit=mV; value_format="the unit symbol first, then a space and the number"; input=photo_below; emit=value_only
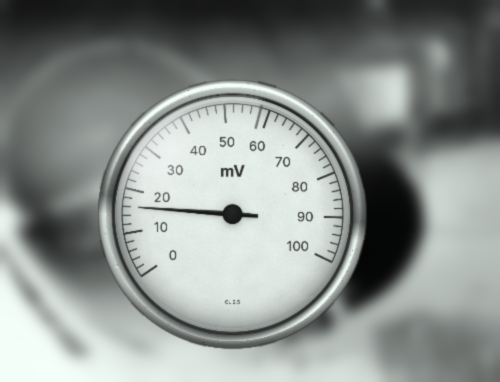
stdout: mV 16
